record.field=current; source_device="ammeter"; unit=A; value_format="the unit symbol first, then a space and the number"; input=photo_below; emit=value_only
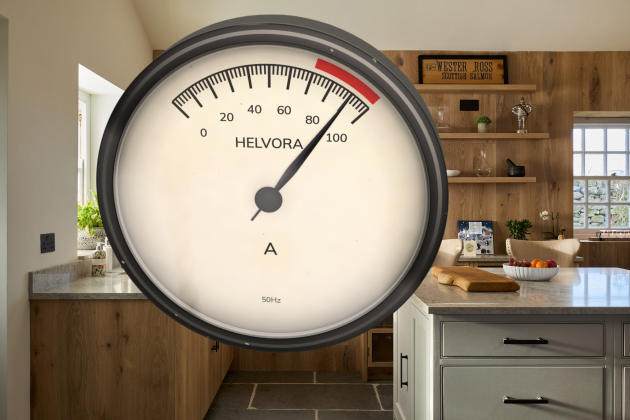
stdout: A 90
